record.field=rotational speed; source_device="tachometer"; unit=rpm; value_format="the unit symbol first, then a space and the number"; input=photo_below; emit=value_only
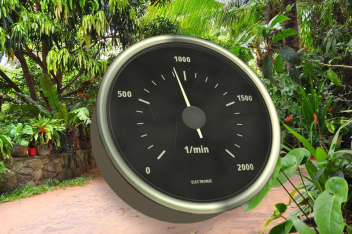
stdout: rpm 900
